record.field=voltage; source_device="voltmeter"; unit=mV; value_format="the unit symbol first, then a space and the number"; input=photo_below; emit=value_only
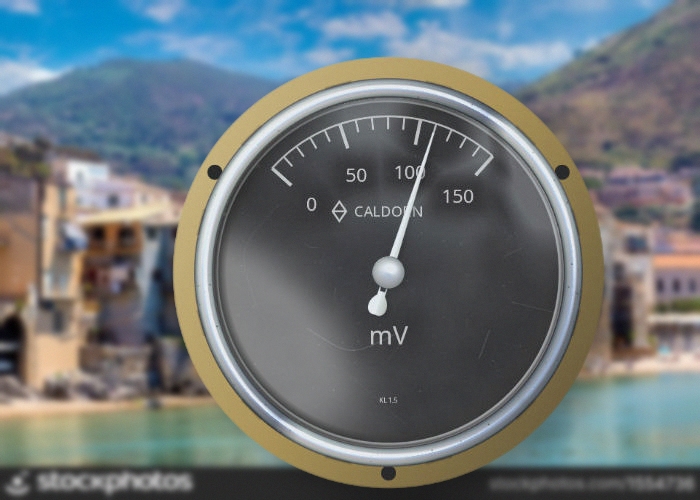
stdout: mV 110
